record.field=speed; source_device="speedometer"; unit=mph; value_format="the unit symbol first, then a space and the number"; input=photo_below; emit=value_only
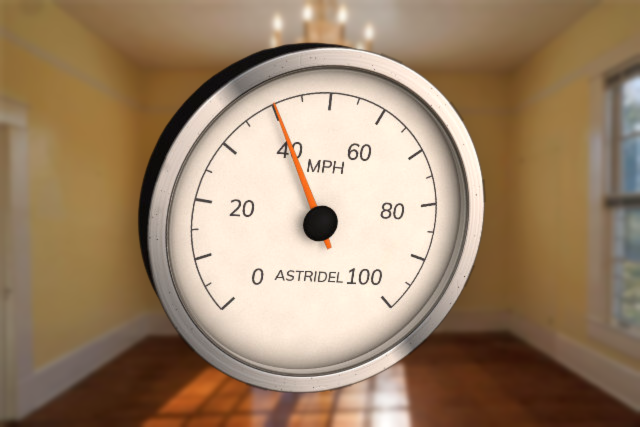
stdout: mph 40
